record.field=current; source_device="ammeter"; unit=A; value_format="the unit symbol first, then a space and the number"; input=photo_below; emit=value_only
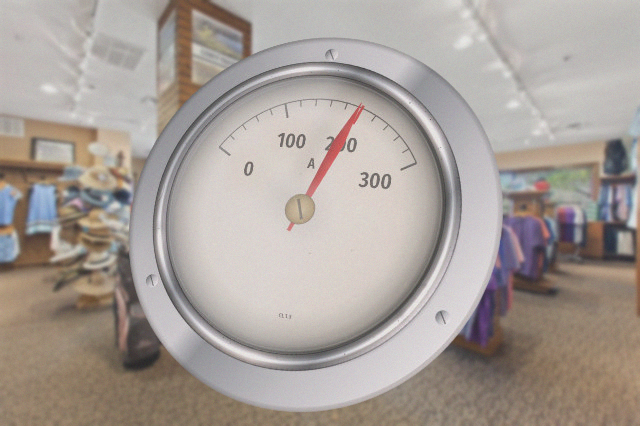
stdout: A 200
